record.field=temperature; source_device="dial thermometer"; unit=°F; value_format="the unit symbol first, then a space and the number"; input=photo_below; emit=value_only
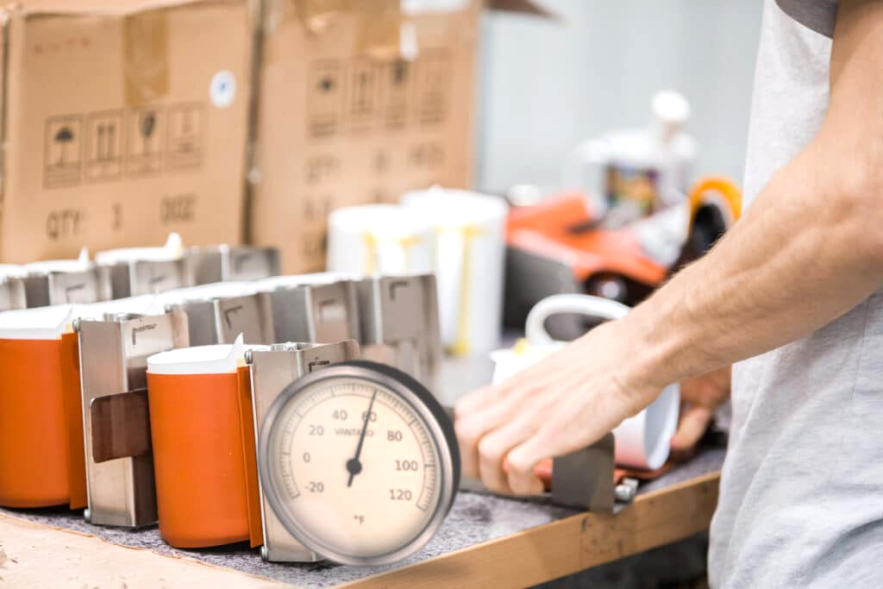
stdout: °F 60
